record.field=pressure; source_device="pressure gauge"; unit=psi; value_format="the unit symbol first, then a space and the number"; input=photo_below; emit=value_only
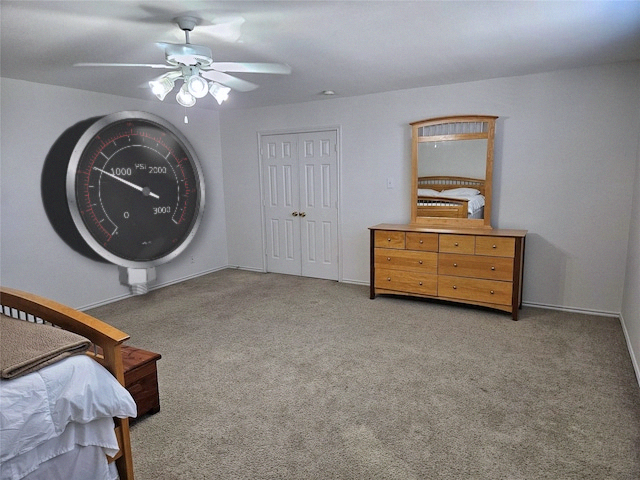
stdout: psi 800
